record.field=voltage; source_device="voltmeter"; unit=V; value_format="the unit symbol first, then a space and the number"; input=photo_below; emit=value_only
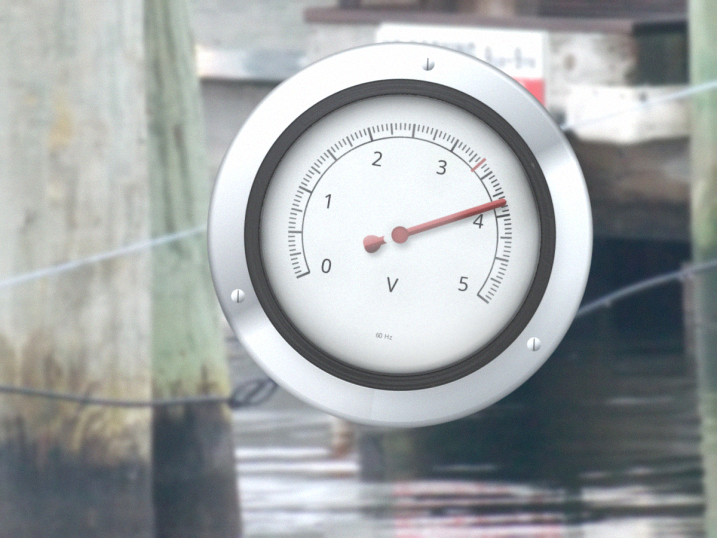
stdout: V 3.85
